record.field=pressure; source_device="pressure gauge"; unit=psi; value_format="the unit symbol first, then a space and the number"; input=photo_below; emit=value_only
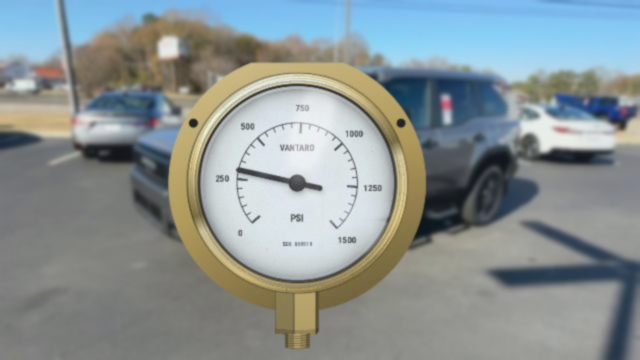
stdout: psi 300
